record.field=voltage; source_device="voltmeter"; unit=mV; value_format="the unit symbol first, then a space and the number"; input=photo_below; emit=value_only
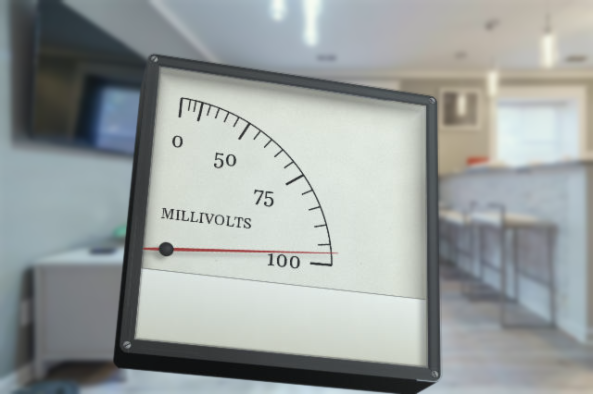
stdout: mV 97.5
